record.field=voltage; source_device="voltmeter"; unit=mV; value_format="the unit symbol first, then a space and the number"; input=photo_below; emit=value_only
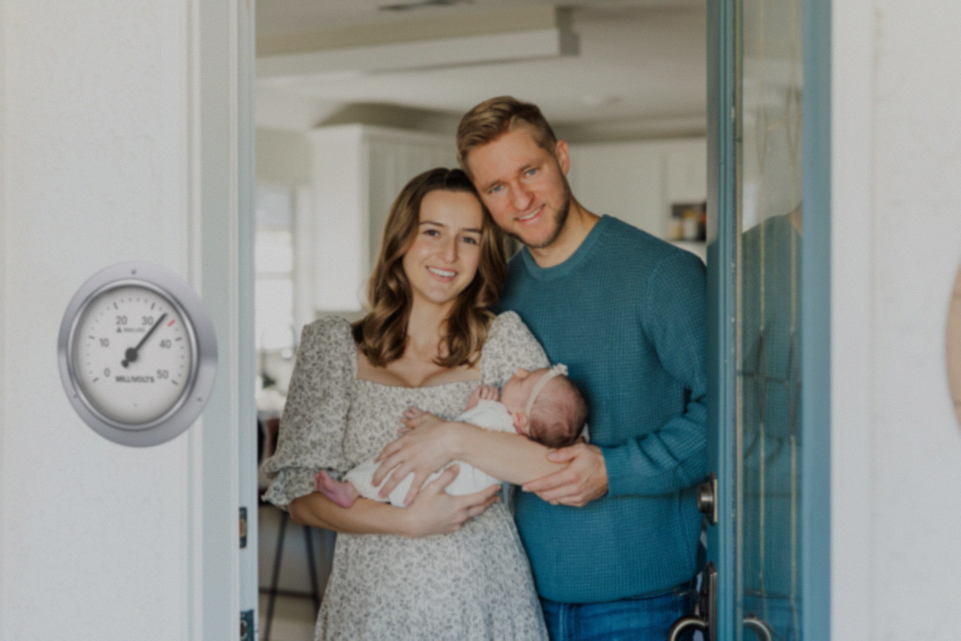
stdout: mV 34
